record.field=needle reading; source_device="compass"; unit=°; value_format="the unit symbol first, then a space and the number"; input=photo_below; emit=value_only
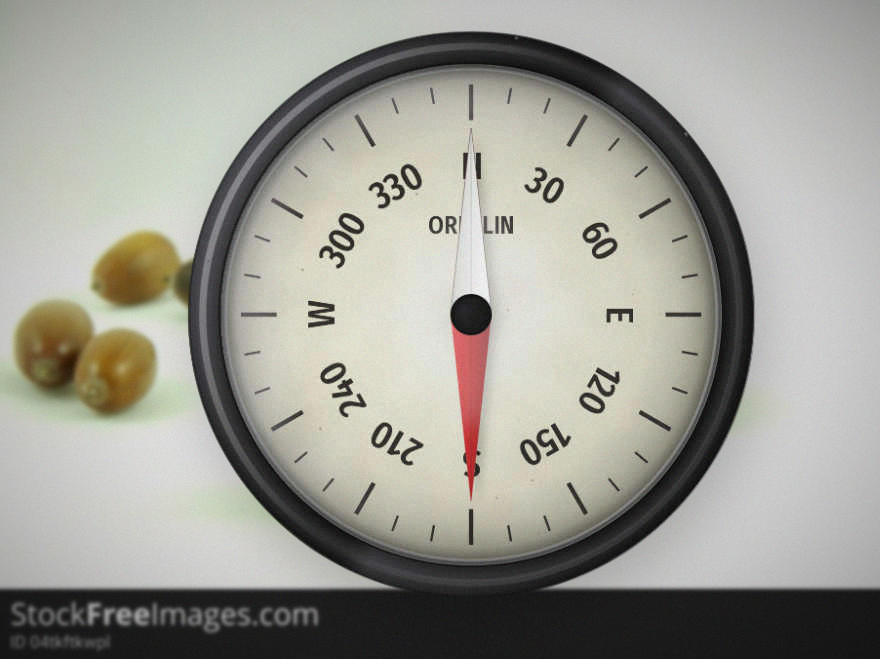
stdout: ° 180
